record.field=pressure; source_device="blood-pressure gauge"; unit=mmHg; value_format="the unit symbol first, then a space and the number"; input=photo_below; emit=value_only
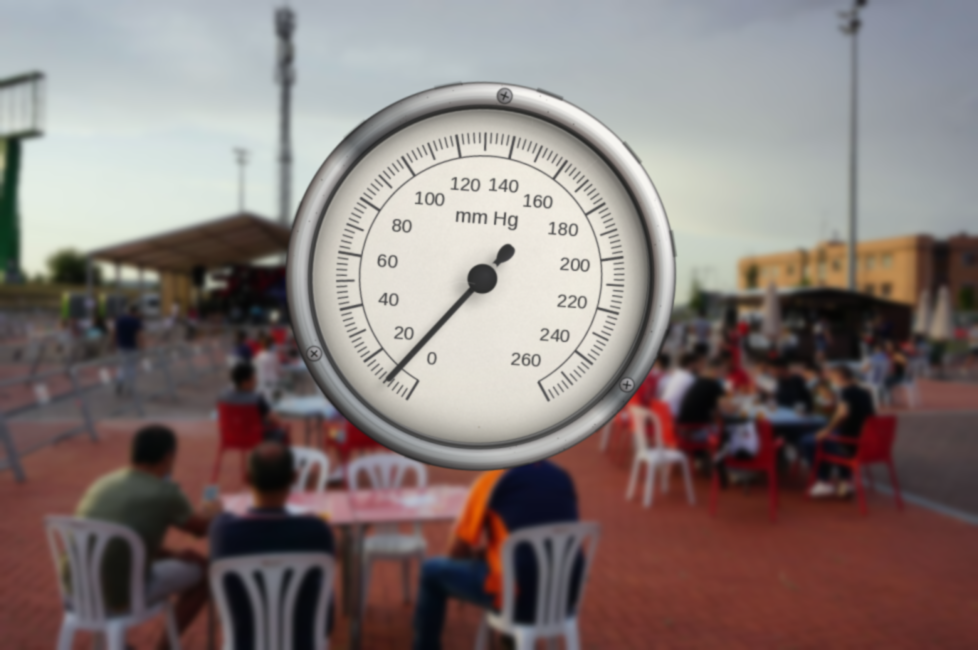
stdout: mmHg 10
